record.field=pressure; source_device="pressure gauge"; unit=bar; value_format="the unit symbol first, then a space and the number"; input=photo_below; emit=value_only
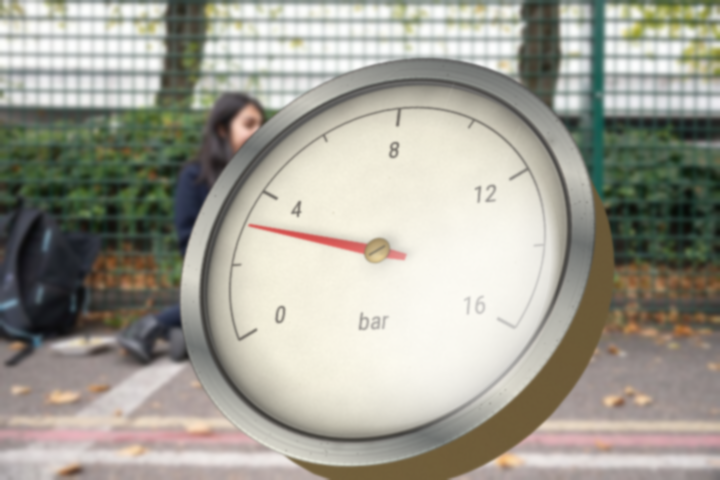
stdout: bar 3
